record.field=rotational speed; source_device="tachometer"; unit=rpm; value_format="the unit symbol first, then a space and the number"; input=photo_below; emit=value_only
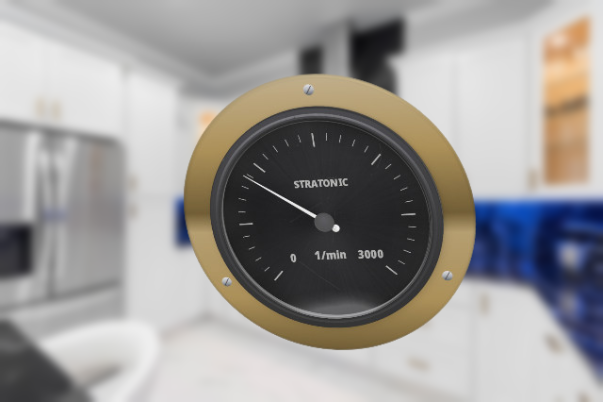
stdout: rpm 900
